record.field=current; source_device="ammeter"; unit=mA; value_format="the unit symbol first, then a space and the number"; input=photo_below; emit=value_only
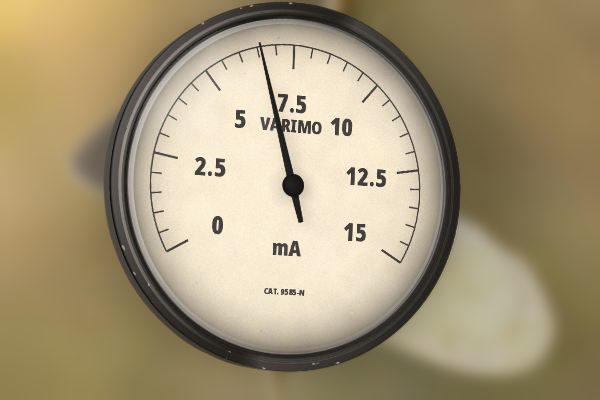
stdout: mA 6.5
